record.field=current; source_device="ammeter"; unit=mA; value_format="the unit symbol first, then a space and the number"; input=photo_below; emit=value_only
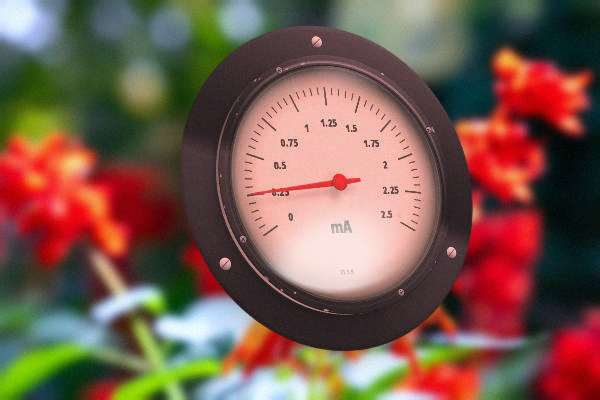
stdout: mA 0.25
